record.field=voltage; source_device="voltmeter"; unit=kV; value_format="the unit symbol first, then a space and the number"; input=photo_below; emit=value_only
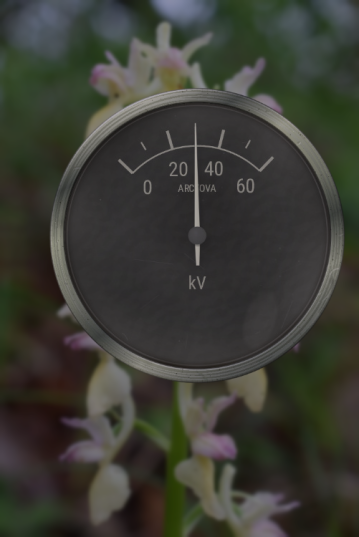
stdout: kV 30
